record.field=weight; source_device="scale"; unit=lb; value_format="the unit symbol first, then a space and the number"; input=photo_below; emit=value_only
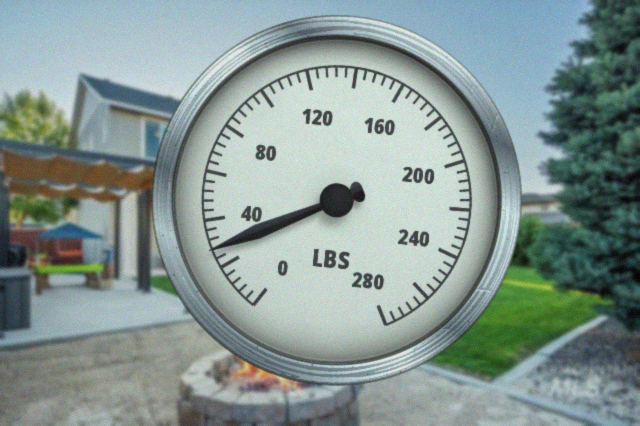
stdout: lb 28
